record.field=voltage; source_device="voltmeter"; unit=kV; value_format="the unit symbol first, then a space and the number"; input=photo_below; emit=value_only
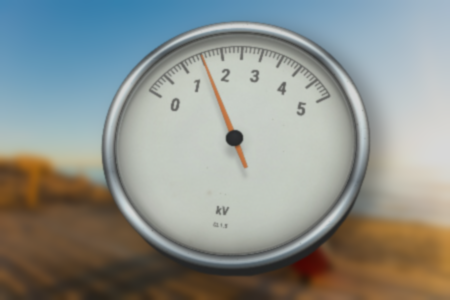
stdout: kV 1.5
